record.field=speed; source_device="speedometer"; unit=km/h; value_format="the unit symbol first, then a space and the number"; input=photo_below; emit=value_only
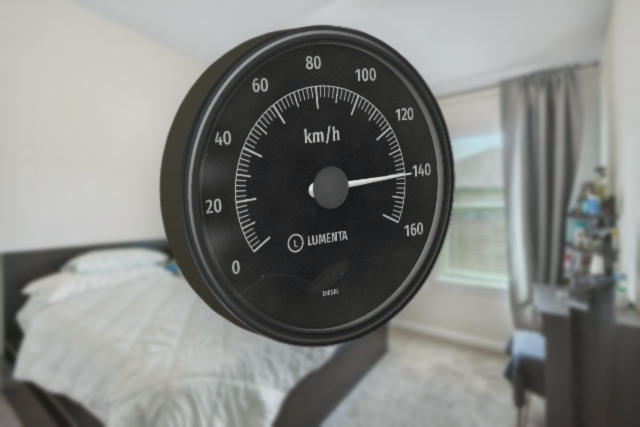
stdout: km/h 140
